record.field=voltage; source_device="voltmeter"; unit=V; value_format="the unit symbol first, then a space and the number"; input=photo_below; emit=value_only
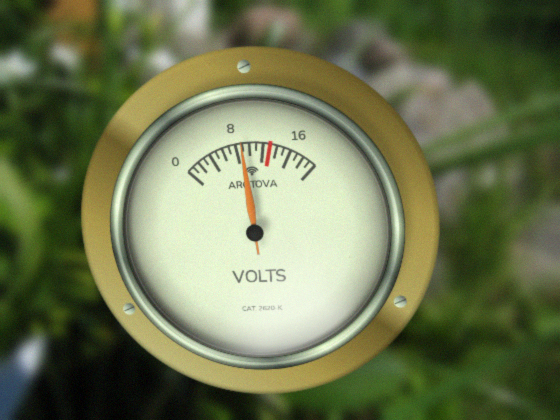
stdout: V 9
